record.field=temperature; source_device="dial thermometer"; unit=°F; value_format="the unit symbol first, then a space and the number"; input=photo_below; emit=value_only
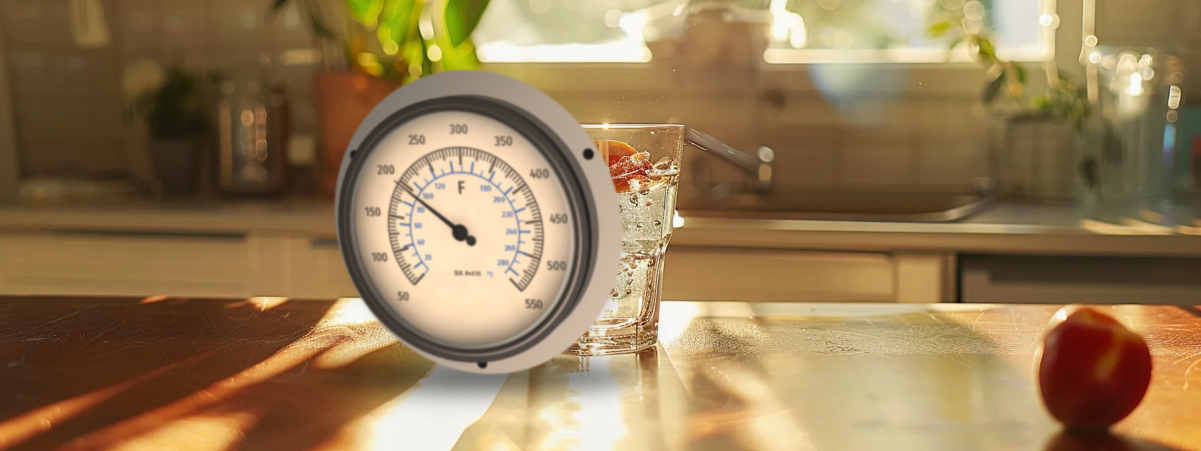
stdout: °F 200
